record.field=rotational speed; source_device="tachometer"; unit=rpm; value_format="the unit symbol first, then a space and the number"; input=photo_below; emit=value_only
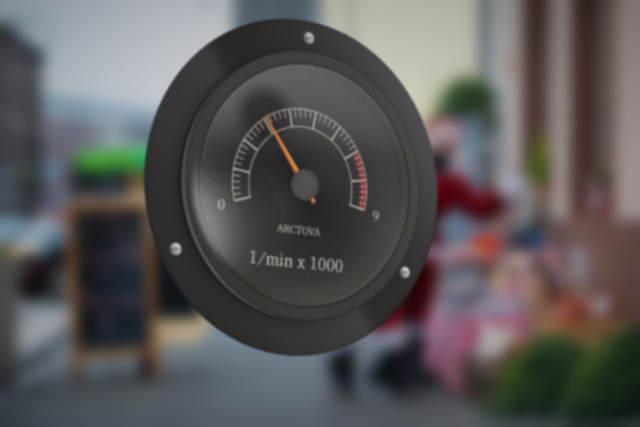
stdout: rpm 3000
